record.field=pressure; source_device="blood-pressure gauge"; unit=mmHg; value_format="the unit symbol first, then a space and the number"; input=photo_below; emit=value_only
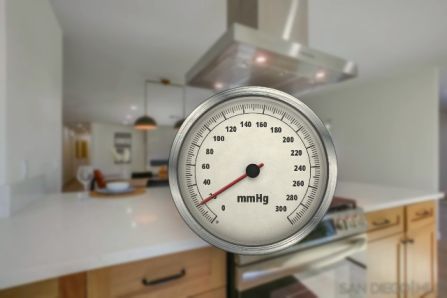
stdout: mmHg 20
